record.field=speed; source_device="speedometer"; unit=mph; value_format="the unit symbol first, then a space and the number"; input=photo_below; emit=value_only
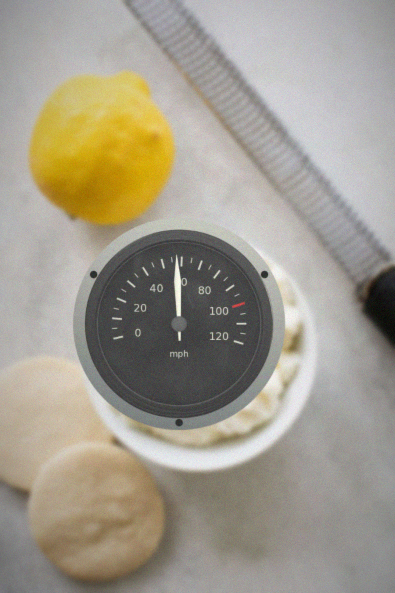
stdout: mph 57.5
